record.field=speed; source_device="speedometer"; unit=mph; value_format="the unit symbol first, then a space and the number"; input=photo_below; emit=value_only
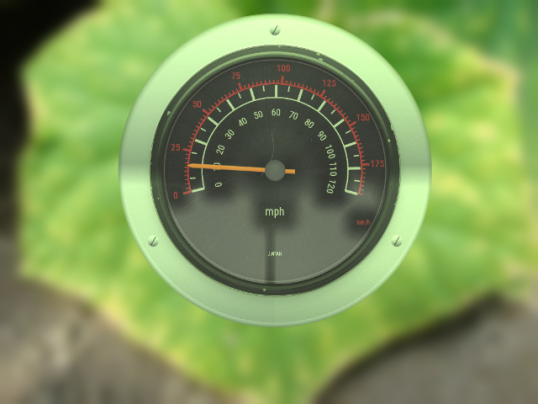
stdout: mph 10
